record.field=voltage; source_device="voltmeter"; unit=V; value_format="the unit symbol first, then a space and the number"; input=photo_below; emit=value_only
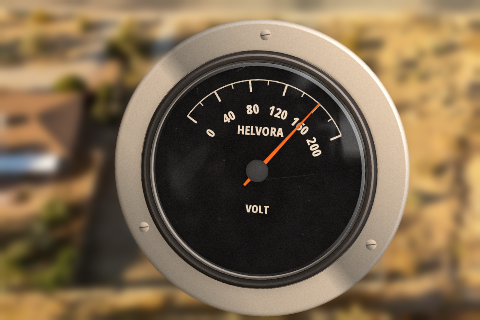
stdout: V 160
